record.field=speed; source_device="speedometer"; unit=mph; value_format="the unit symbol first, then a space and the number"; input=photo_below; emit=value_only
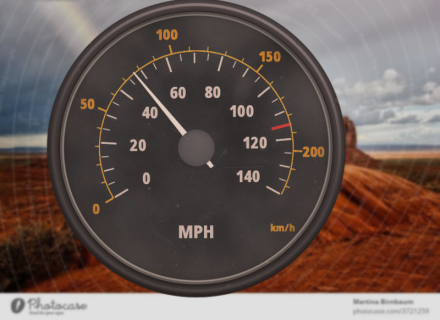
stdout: mph 47.5
